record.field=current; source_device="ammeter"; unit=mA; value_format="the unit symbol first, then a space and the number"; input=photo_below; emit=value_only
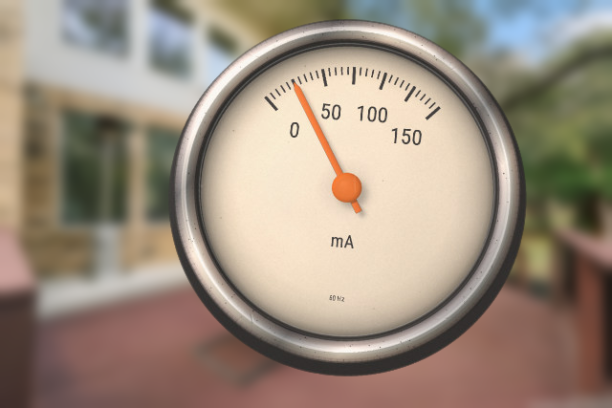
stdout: mA 25
